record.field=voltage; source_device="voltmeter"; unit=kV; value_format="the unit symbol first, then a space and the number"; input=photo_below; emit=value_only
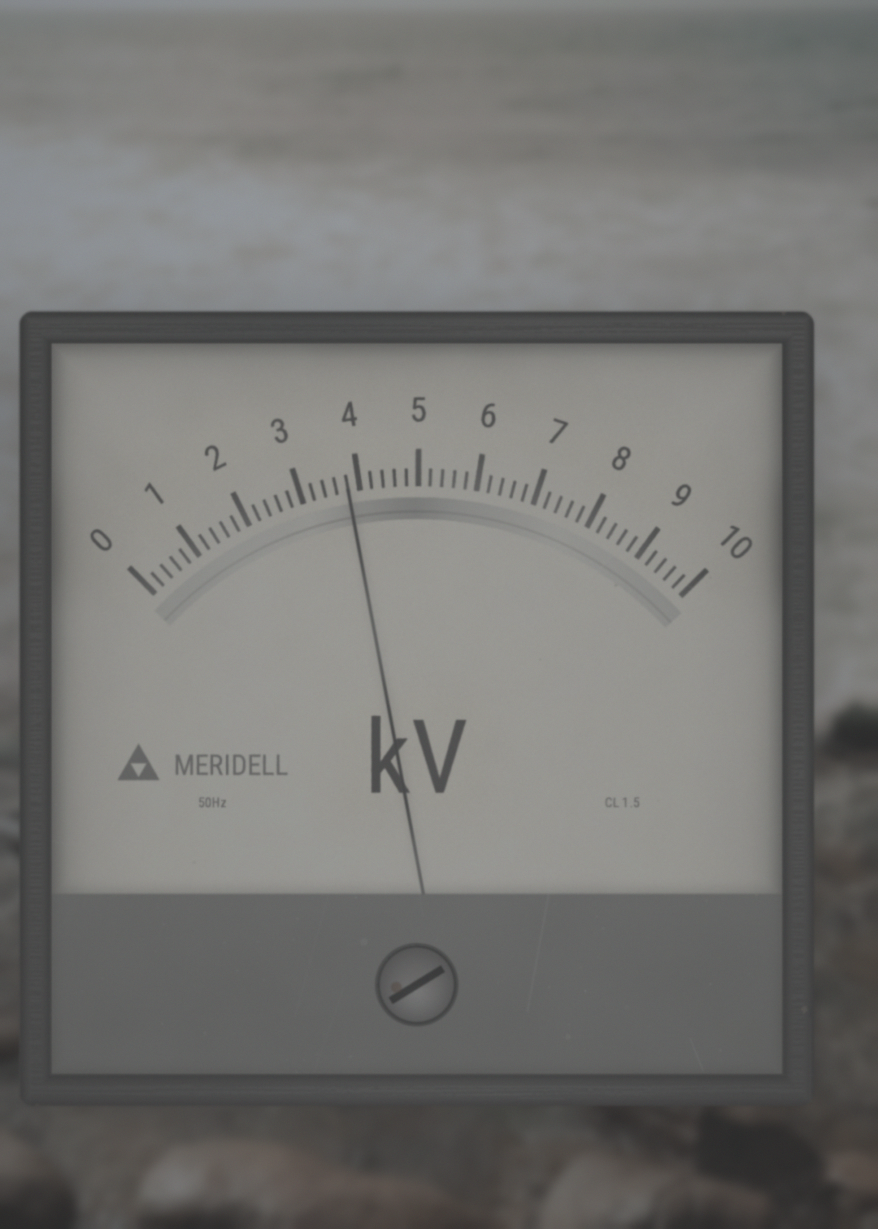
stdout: kV 3.8
